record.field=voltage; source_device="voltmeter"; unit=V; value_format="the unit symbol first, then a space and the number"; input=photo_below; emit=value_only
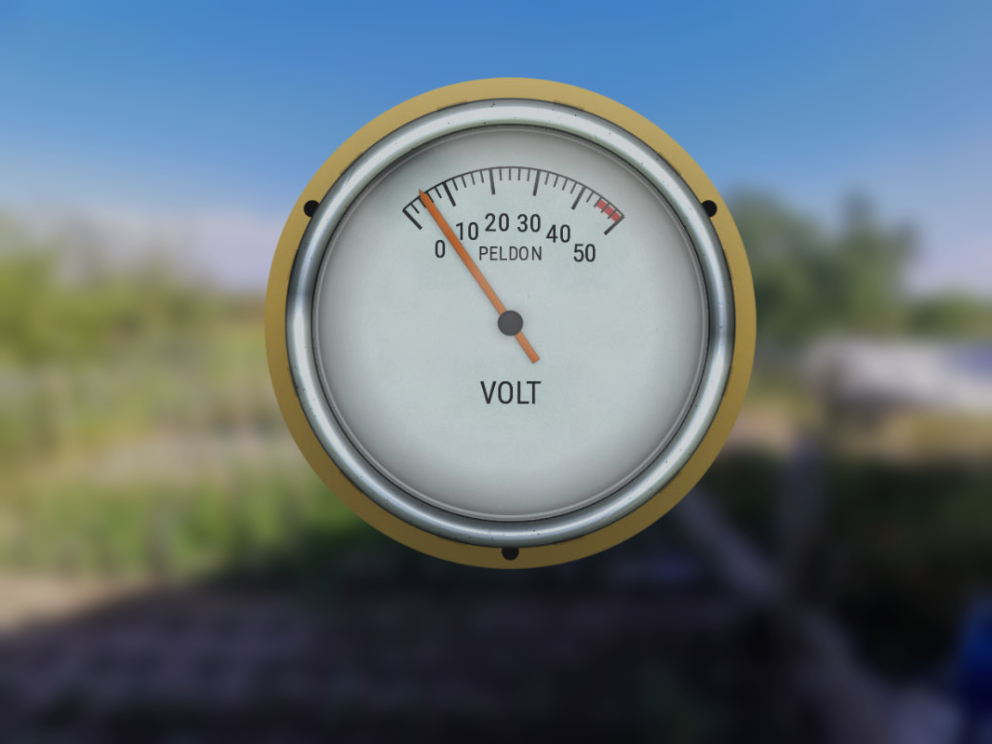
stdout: V 5
